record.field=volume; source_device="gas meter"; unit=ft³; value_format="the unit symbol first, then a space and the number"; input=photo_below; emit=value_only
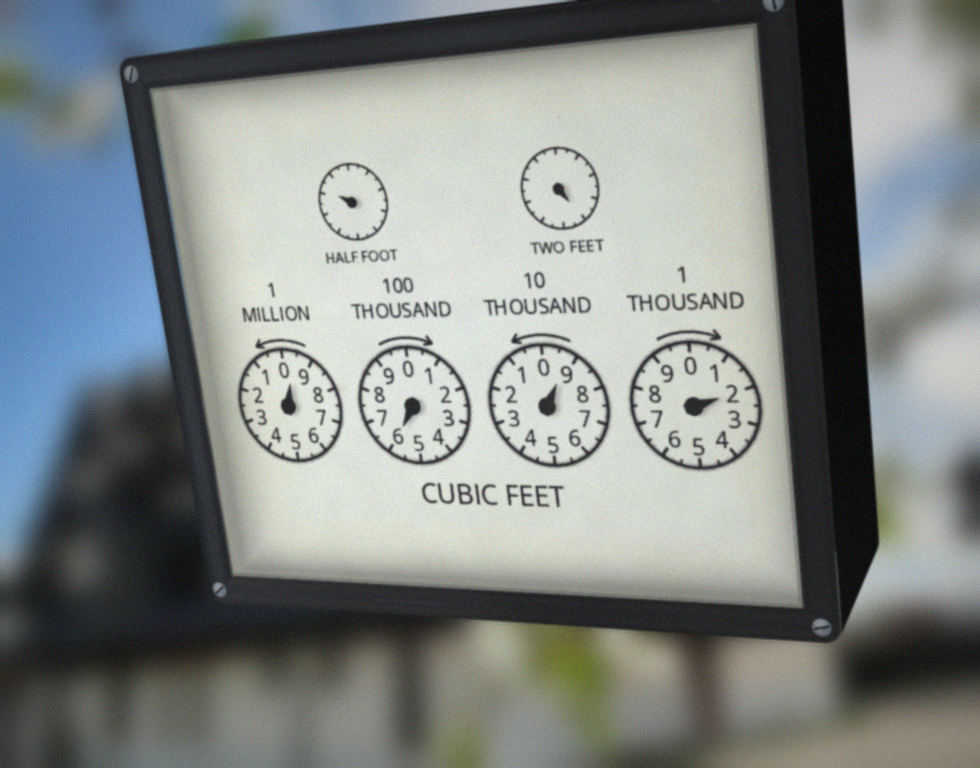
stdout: ft³ 959200
